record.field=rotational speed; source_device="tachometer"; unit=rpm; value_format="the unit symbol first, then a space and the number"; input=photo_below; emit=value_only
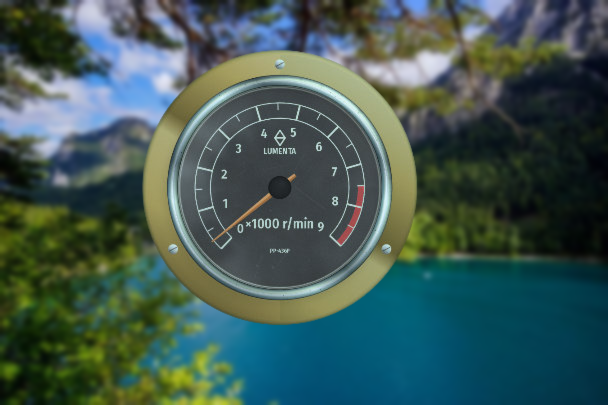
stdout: rpm 250
